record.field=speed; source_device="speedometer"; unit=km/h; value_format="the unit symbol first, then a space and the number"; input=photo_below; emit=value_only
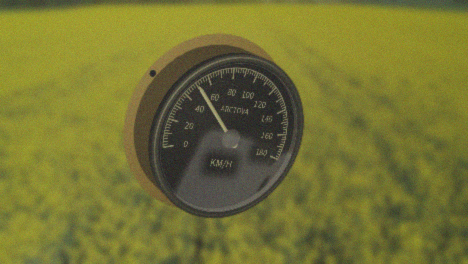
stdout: km/h 50
